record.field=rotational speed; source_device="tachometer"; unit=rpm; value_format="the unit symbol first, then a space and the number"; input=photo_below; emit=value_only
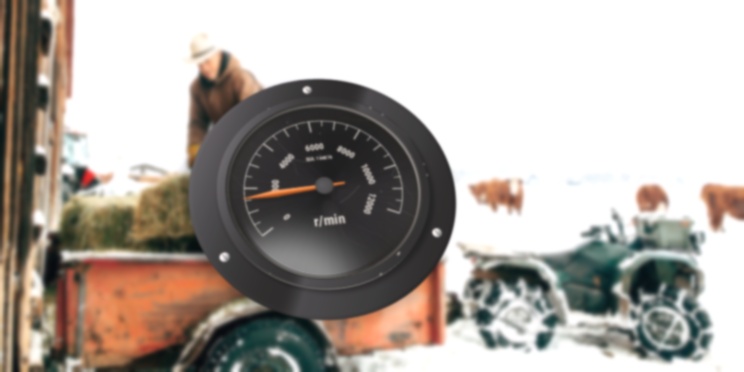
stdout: rpm 1500
